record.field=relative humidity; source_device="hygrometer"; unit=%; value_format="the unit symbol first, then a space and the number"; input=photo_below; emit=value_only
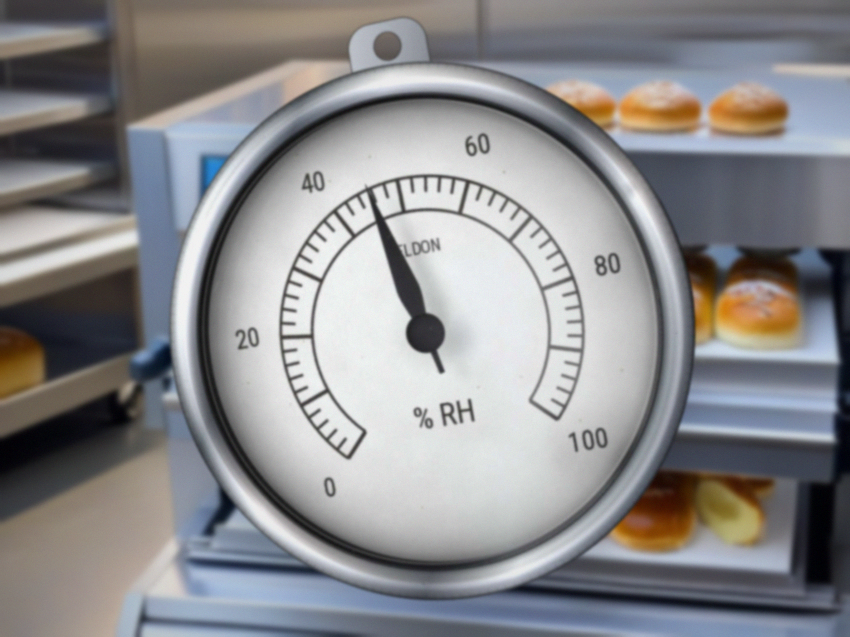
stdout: % 46
